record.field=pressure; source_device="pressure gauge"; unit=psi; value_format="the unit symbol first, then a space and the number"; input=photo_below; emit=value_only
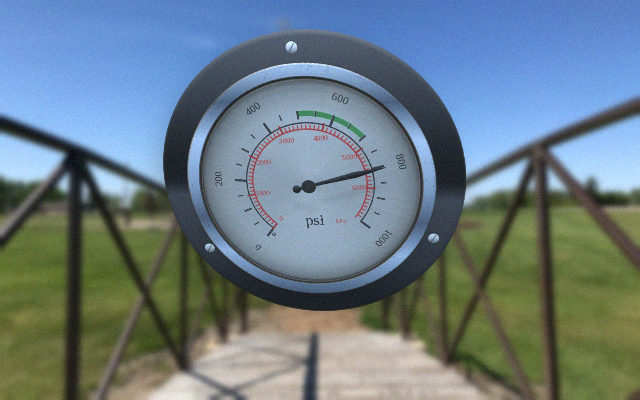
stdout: psi 800
